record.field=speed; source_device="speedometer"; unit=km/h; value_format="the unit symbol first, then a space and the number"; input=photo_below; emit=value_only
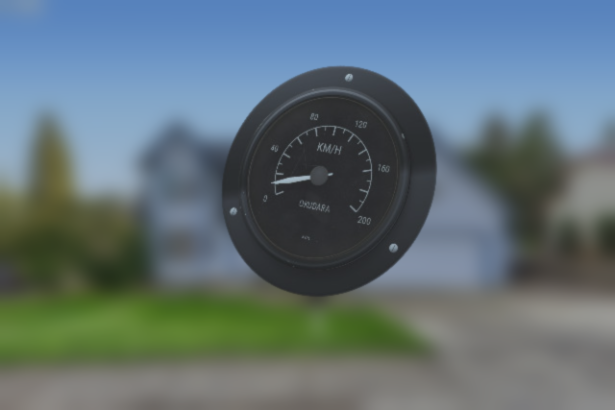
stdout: km/h 10
